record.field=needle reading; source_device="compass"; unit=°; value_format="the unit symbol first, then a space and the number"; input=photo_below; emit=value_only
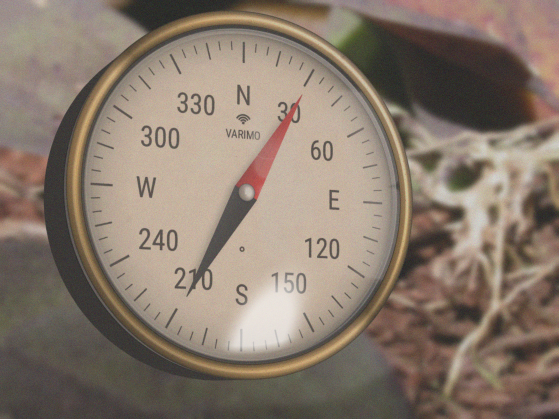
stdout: ° 30
